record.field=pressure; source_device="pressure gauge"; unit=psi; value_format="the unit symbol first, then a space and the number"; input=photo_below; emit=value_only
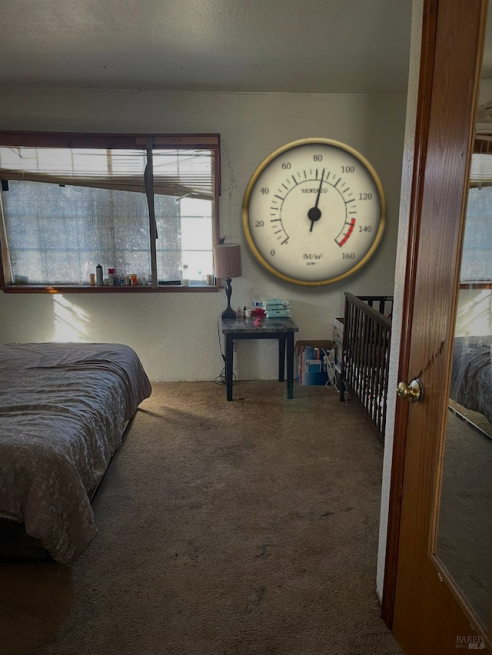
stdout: psi 85
